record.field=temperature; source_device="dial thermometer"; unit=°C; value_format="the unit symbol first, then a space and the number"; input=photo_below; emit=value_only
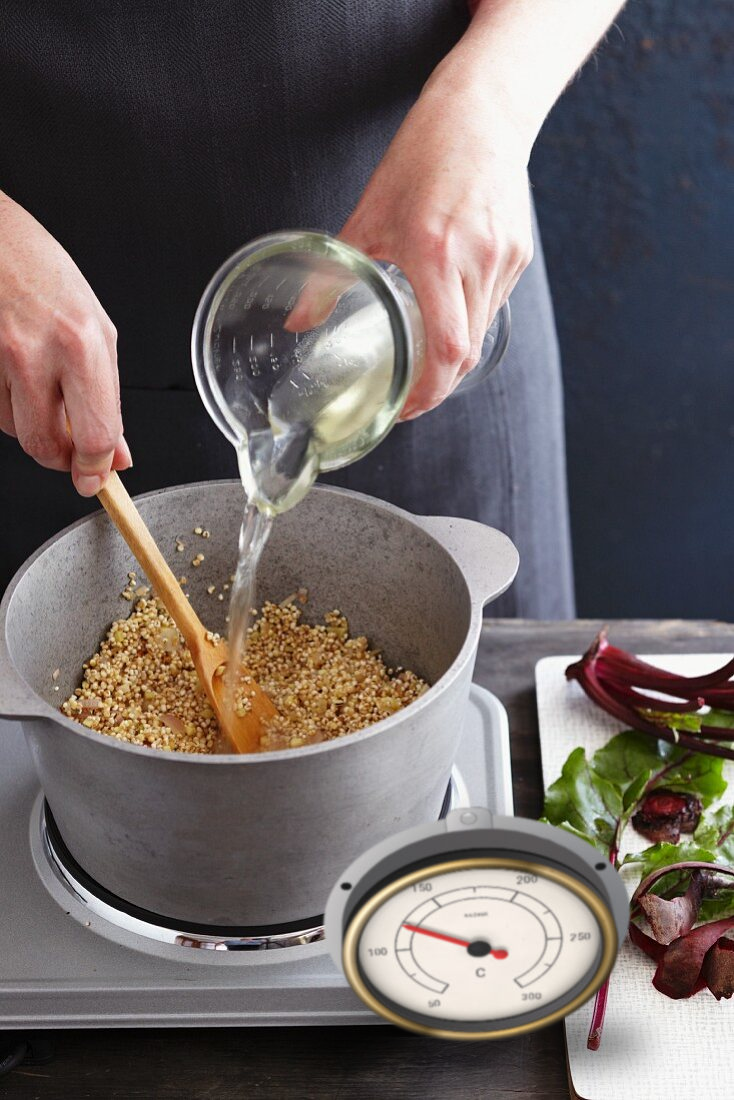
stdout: °C 125
